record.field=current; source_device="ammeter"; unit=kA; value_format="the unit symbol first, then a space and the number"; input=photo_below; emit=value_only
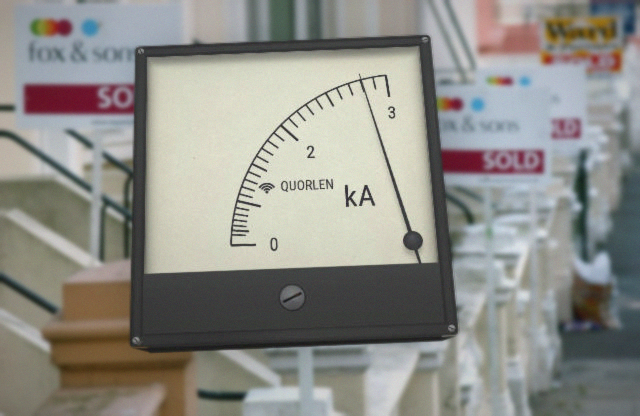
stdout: kA 2.8
